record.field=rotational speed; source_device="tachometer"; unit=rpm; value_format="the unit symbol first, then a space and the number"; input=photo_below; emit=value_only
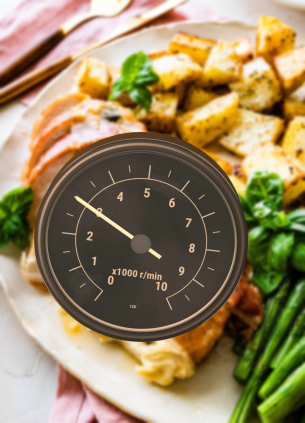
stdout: rpm 3000
